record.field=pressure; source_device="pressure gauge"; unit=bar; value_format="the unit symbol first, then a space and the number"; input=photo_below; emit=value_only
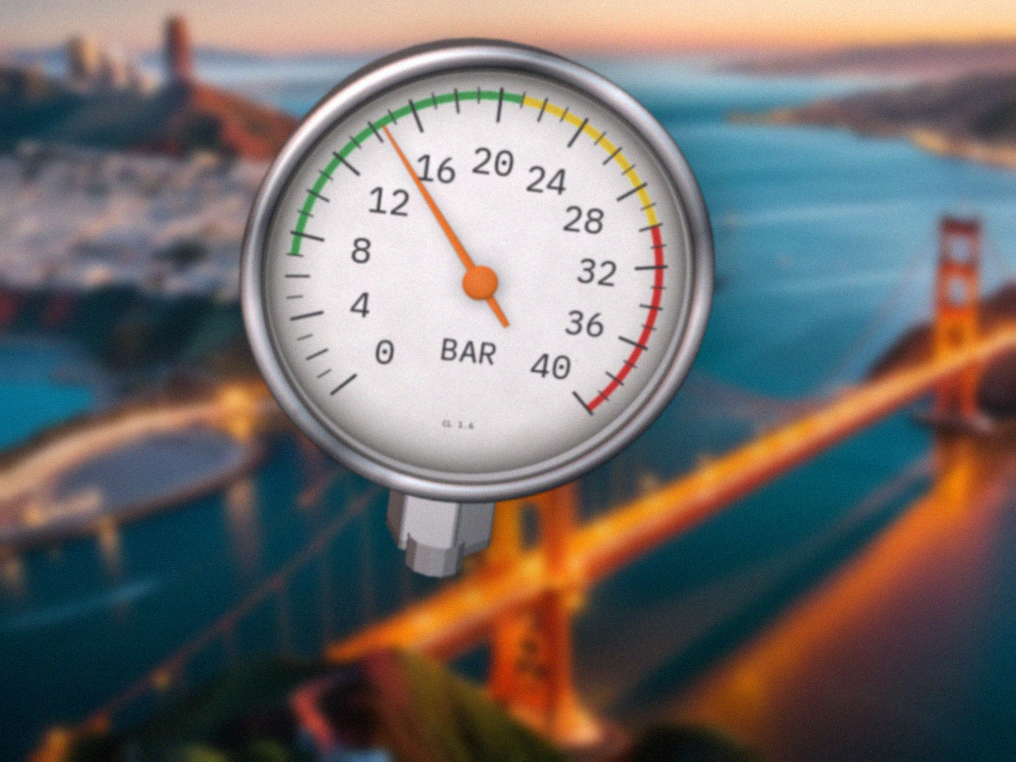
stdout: bar 14.5
